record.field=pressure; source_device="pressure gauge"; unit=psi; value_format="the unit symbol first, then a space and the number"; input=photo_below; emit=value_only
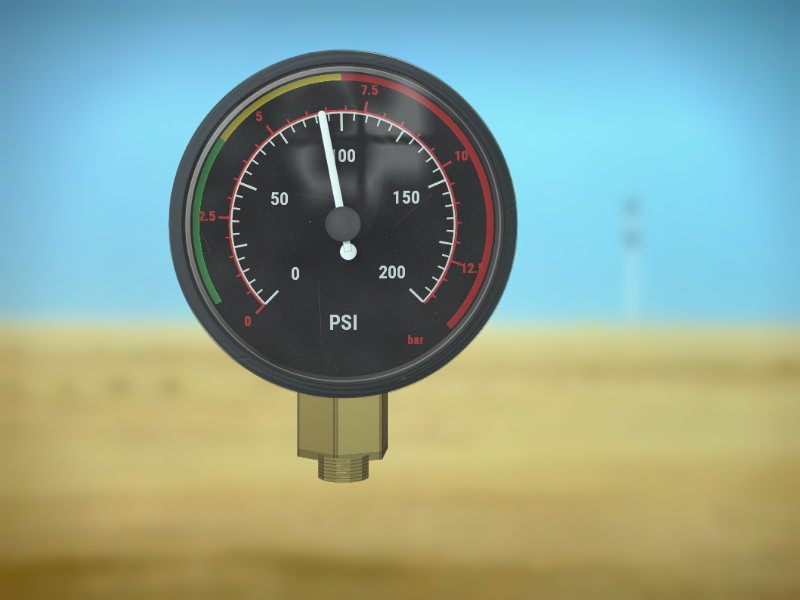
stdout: psi 92.5
